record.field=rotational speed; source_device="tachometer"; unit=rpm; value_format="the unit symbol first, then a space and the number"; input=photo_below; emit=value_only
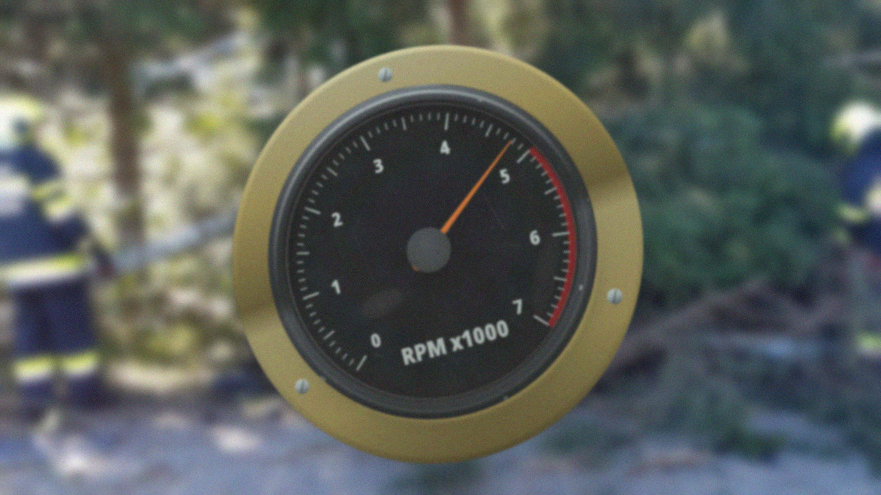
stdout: rpm 4800
